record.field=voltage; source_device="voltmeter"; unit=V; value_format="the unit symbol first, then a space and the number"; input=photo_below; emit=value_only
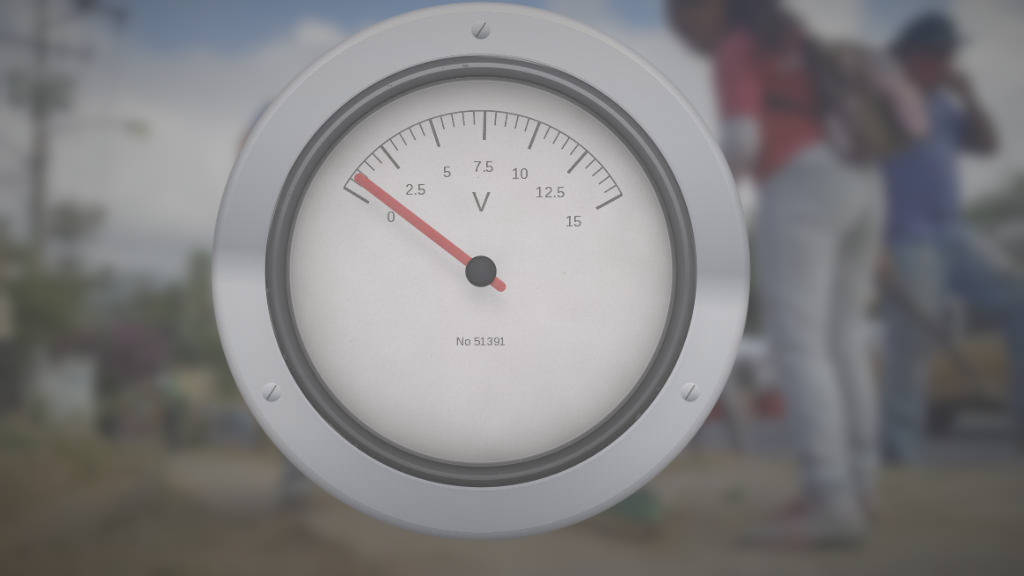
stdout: V 0.75
